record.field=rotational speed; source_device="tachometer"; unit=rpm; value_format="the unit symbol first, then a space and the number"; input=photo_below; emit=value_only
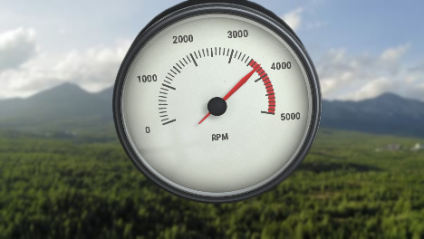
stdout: rpm 3700
